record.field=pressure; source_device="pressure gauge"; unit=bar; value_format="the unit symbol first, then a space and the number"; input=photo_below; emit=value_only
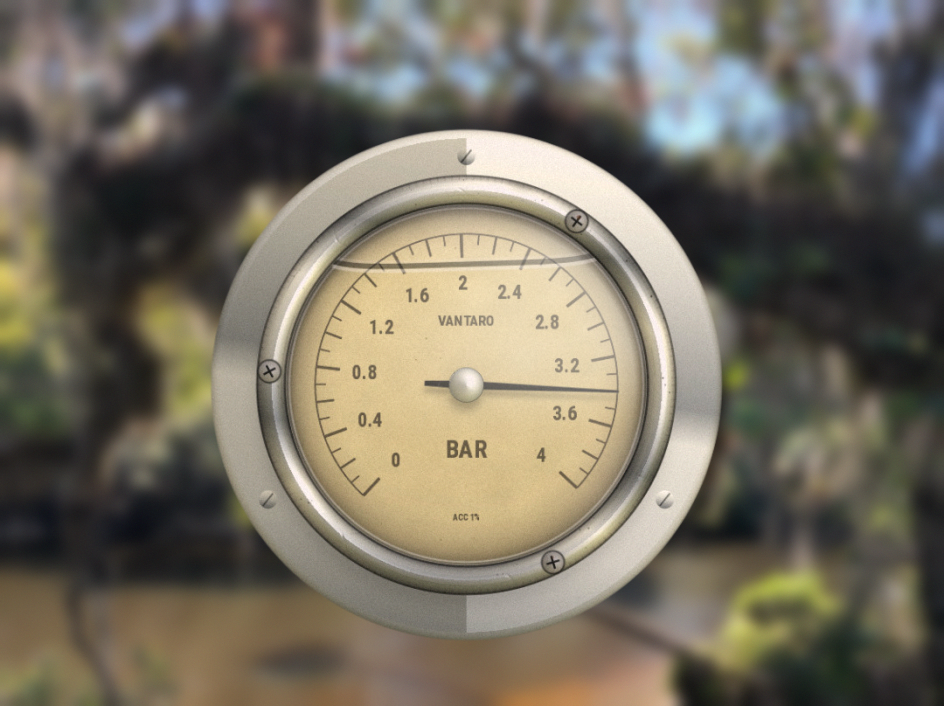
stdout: bar 3.4
